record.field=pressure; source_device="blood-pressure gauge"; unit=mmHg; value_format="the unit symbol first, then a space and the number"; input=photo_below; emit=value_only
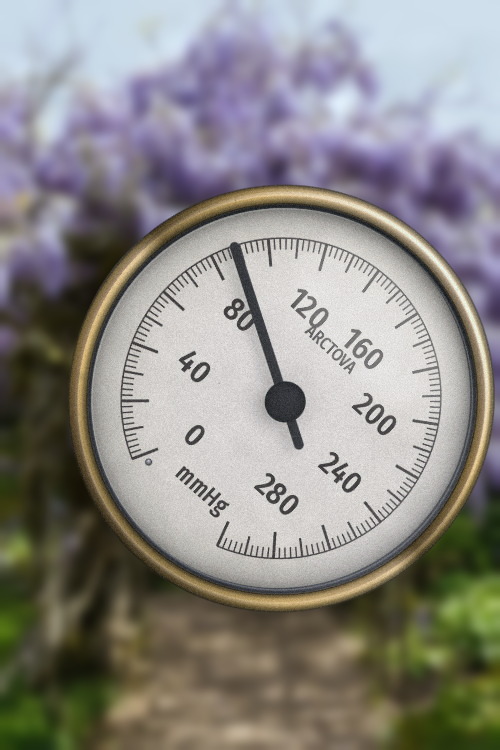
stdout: mmHg 88
